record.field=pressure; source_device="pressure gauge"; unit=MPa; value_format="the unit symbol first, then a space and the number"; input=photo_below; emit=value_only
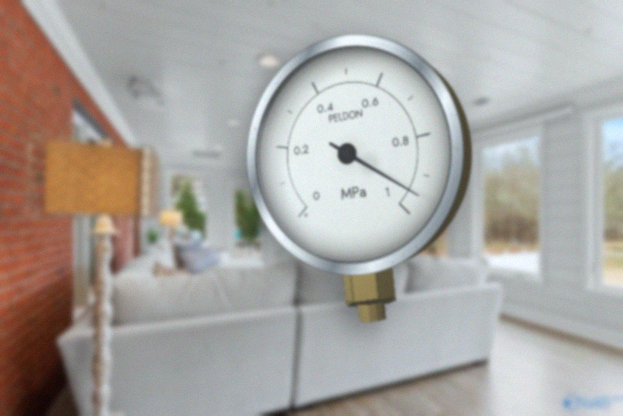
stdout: MPa 0.95
